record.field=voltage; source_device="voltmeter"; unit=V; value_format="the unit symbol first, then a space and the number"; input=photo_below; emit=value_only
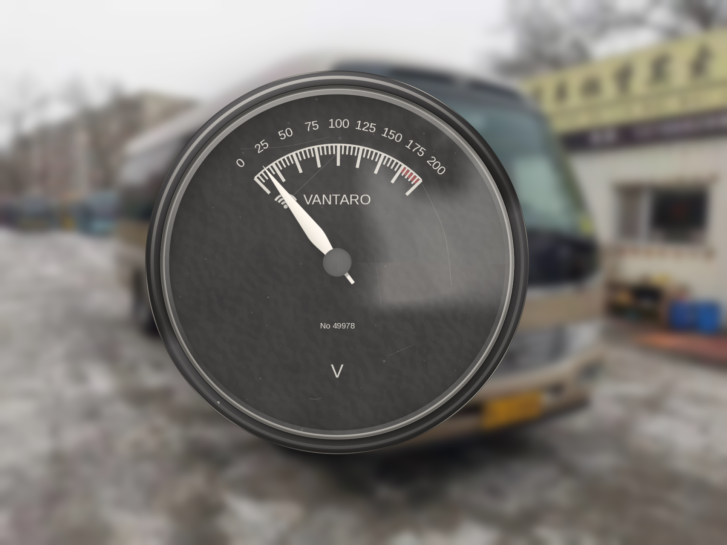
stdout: V 15
